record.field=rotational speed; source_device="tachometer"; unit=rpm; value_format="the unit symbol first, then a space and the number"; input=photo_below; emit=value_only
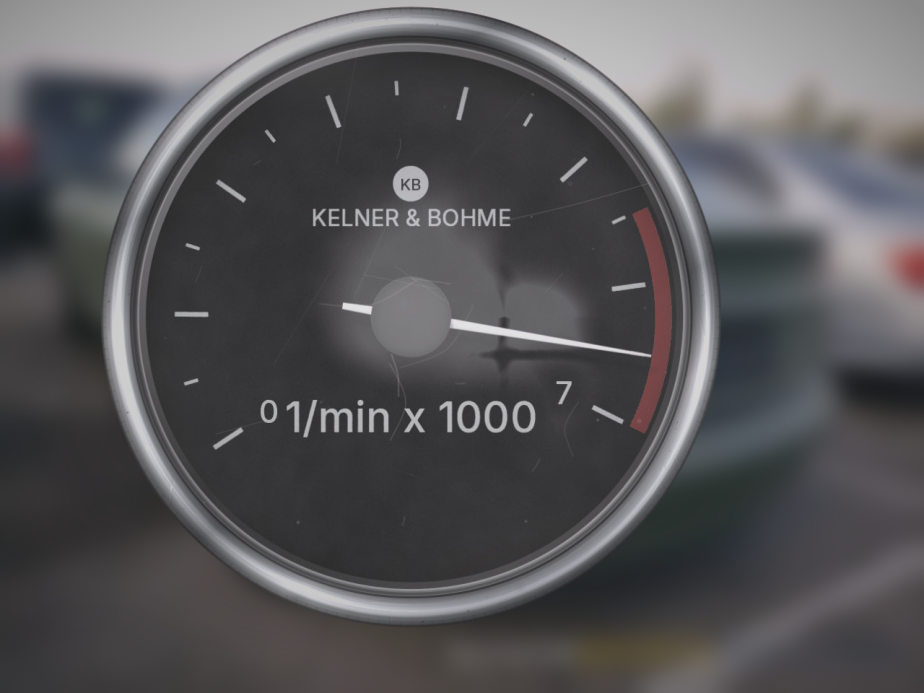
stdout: rpm 6500
